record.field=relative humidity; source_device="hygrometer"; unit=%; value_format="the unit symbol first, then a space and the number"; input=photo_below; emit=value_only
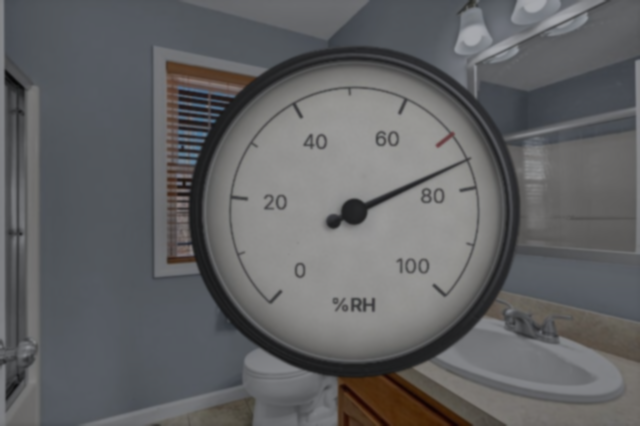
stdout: % 75
